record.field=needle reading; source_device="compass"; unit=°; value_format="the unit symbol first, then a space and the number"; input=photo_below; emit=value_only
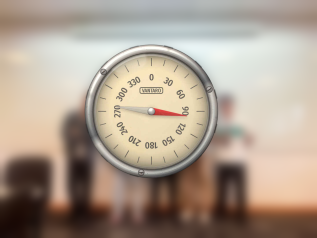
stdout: ° 97.5
